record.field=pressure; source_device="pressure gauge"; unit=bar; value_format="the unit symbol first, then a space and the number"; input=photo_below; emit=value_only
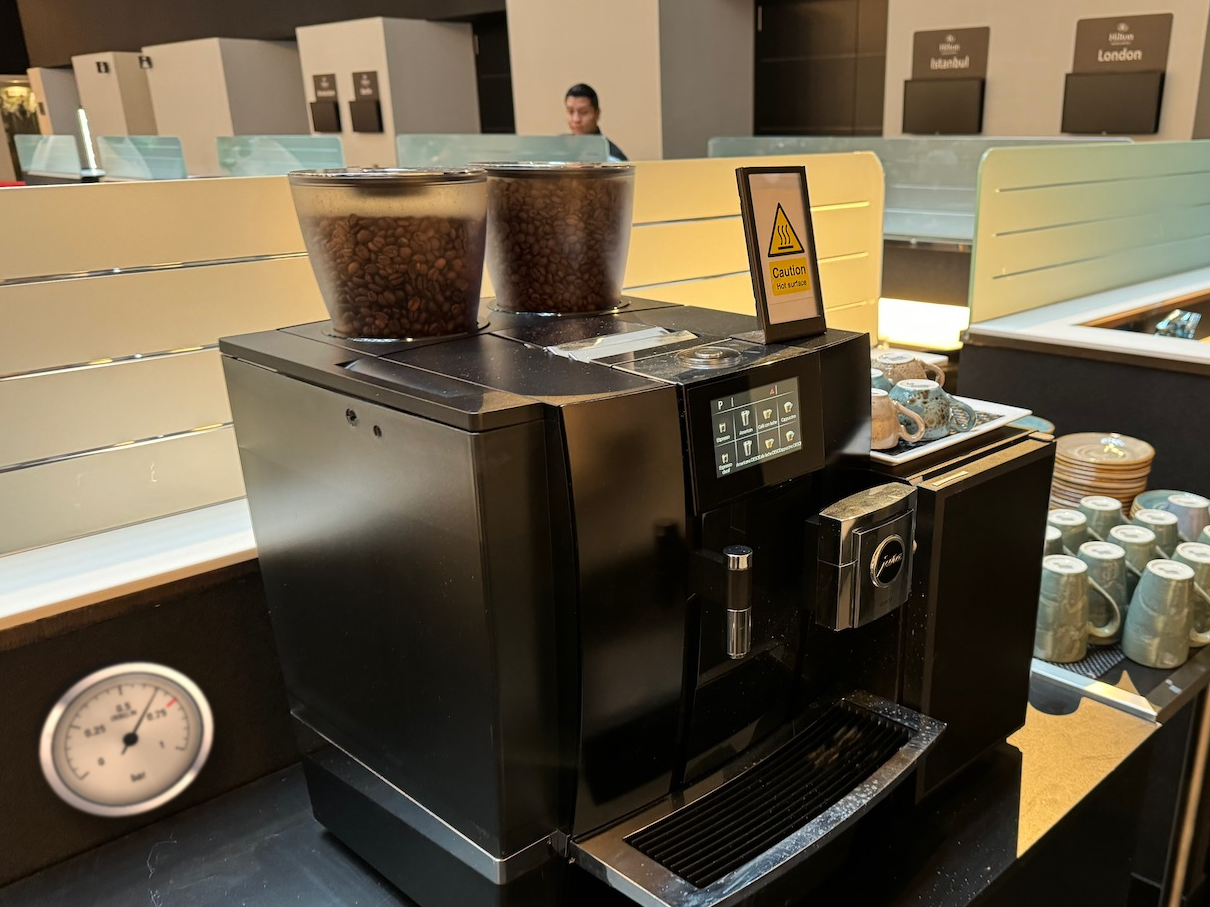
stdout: bar 0.65
